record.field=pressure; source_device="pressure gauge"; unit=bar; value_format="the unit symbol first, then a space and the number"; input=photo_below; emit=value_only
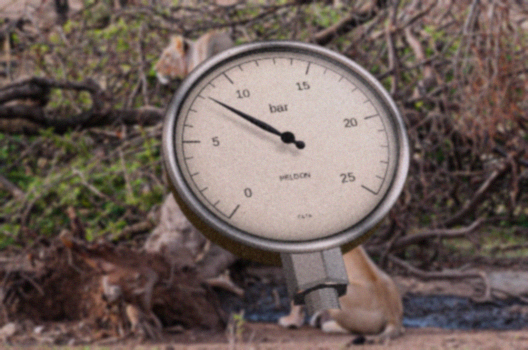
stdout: bar 8
